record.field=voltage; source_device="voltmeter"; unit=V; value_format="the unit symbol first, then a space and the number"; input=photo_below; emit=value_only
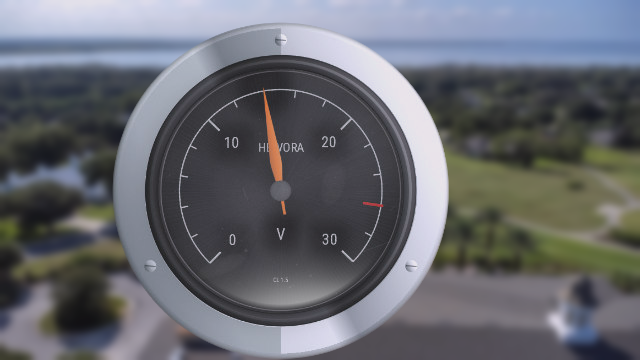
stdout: V 14
